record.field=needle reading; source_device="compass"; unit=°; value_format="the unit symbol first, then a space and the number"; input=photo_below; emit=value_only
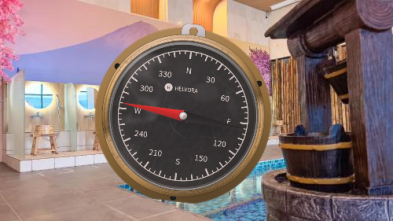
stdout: ° 275
